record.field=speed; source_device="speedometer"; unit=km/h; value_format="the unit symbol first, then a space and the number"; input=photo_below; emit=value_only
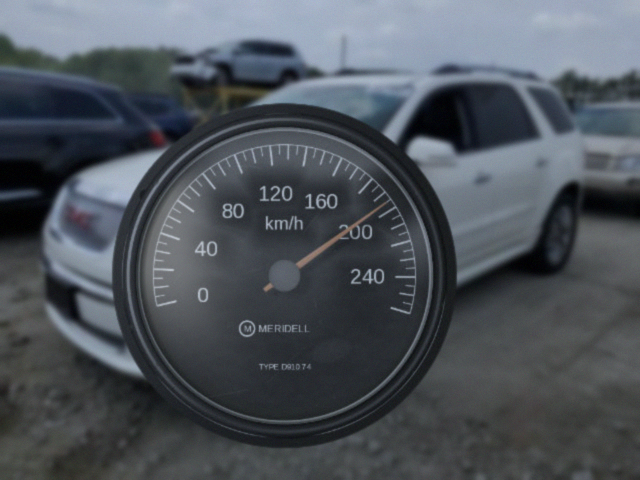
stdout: km/h 195
